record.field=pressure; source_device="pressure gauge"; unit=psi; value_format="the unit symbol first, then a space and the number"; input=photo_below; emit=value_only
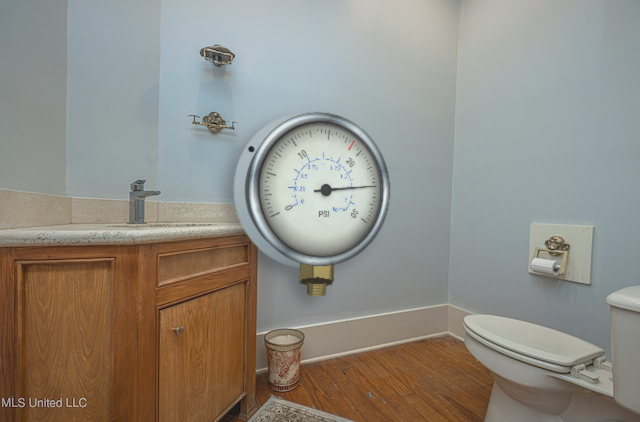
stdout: psi 25
